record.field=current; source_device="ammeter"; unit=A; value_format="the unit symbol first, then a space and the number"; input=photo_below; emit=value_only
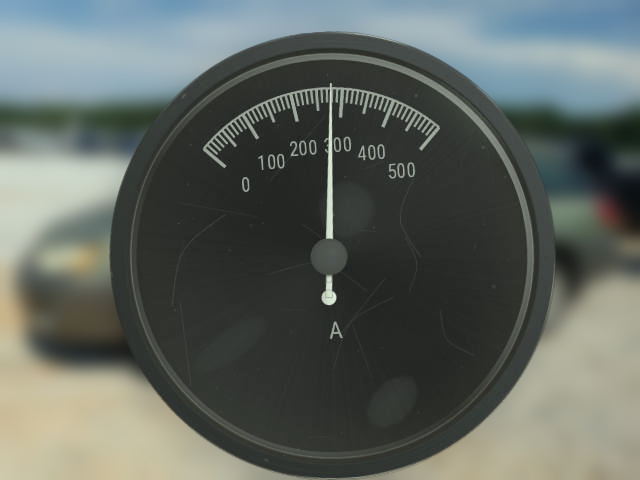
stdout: A 280
